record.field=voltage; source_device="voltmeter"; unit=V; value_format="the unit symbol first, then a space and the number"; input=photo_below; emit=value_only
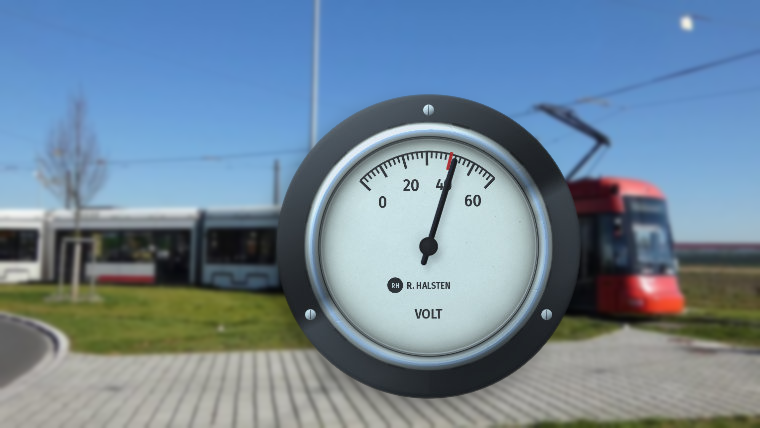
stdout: V 42
